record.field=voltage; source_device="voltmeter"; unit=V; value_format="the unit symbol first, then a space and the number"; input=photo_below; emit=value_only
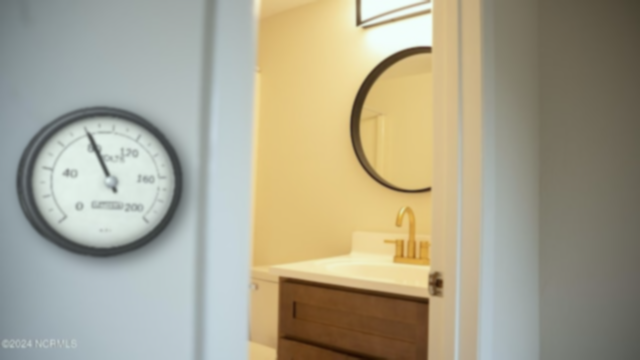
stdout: V 80
